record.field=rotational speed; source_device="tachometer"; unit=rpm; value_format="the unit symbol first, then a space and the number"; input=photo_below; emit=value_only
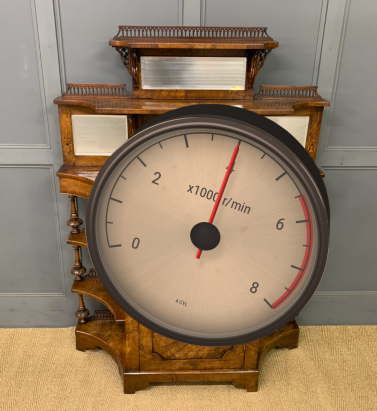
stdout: rpm 4000
